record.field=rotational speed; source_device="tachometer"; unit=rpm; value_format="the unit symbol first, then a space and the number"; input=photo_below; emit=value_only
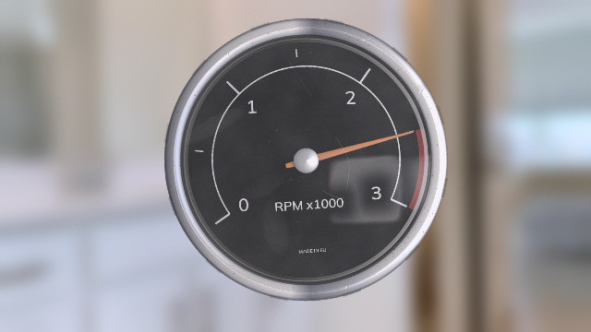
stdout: rpm 2500
